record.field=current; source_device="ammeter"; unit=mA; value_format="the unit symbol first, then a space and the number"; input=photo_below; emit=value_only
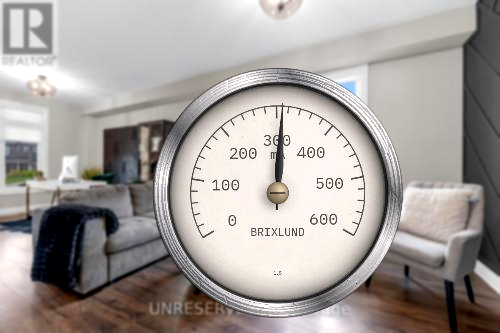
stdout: mA 310
